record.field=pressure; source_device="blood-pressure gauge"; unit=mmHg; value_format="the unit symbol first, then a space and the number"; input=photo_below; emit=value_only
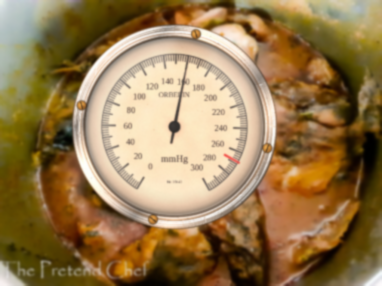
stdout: mmHg 160
